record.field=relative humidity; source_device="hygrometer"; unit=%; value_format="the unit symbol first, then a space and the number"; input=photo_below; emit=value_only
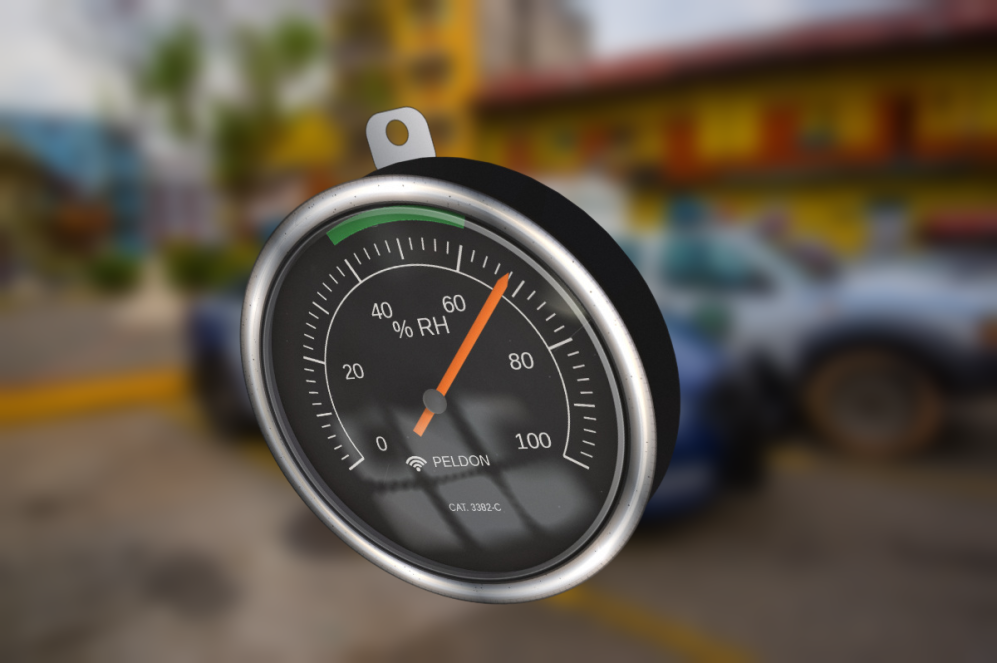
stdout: % 68
